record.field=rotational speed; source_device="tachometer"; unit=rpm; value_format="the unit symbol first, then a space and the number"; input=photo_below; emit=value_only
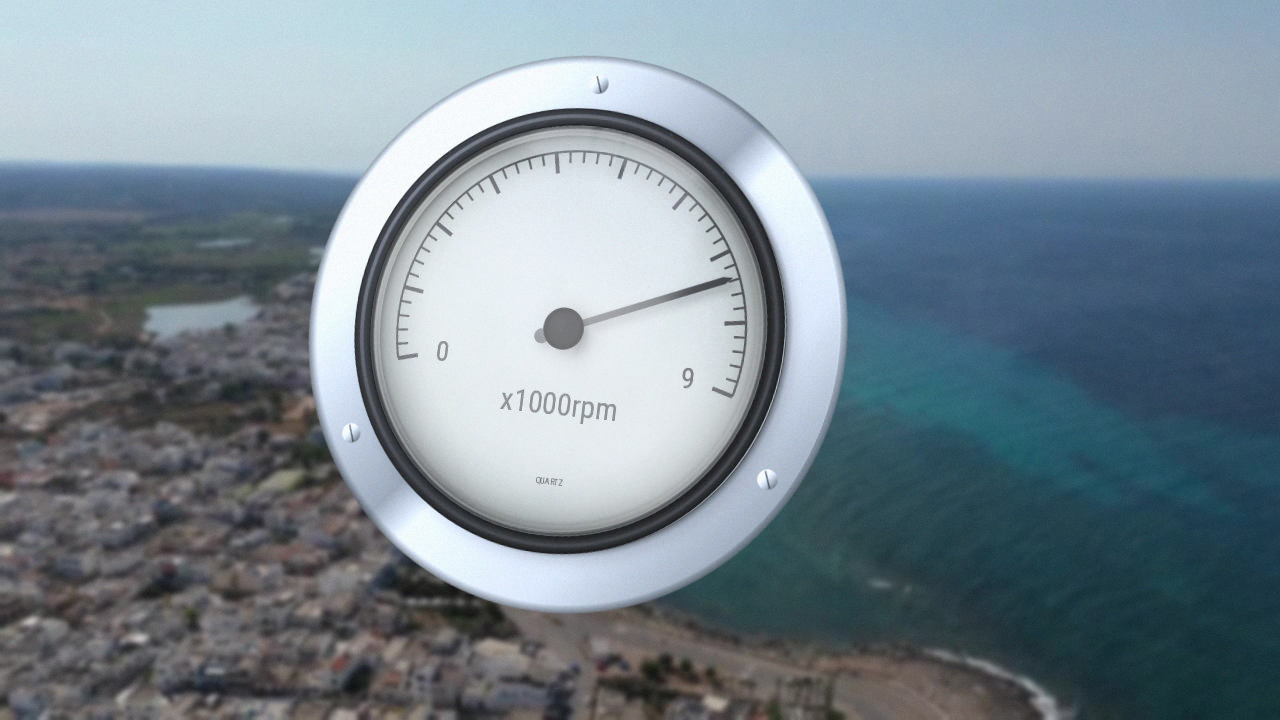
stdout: rpm 7400
